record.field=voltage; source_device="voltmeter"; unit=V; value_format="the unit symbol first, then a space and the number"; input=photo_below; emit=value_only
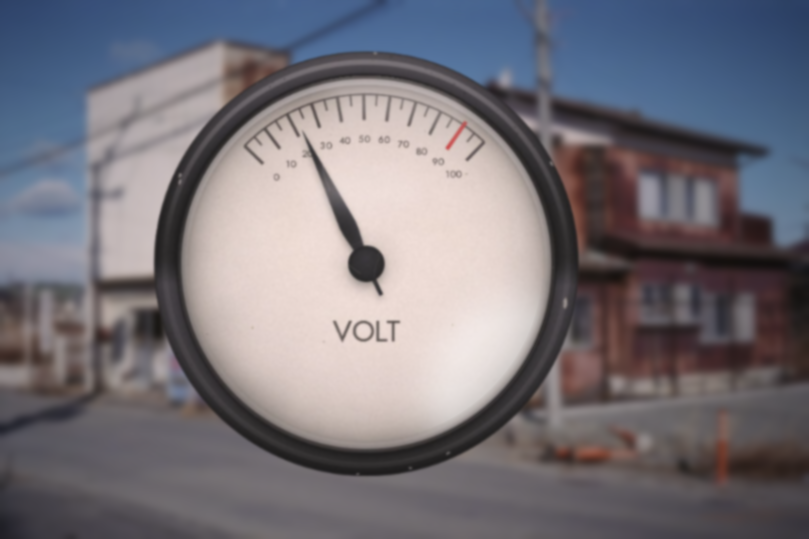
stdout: V 22.5
